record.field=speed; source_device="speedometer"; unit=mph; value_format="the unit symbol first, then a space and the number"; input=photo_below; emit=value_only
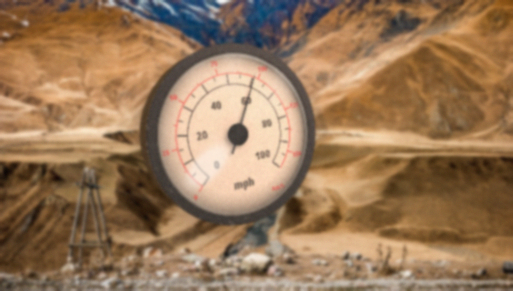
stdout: mph 60
